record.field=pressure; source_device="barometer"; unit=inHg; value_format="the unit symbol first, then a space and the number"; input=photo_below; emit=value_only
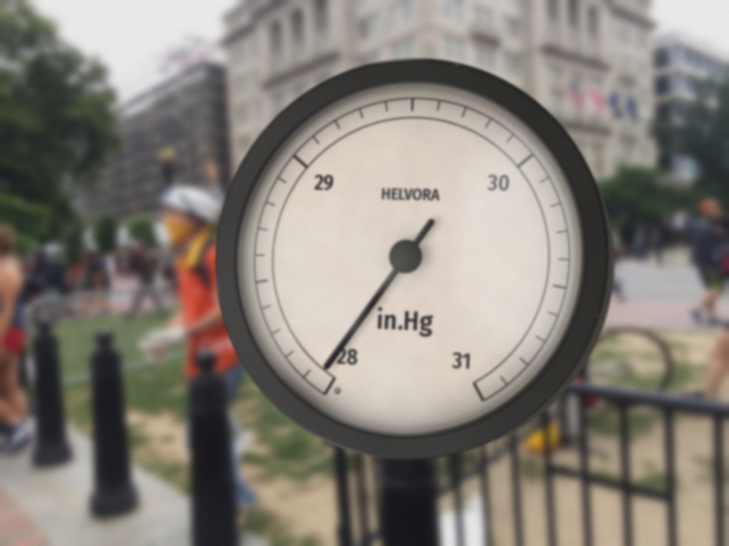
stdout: inHg 28.05
